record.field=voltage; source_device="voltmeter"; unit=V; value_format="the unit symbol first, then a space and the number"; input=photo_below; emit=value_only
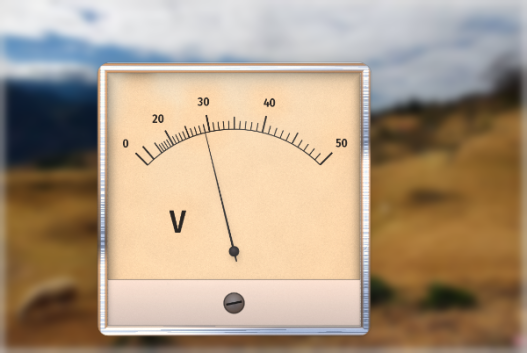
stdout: V 29
